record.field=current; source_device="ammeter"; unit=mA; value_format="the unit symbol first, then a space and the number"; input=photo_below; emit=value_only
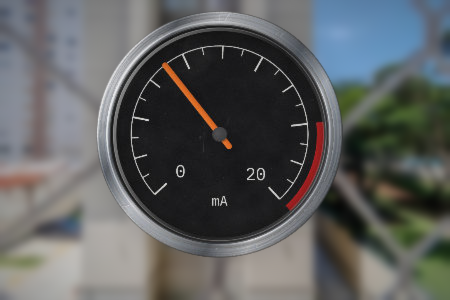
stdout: mA 7
